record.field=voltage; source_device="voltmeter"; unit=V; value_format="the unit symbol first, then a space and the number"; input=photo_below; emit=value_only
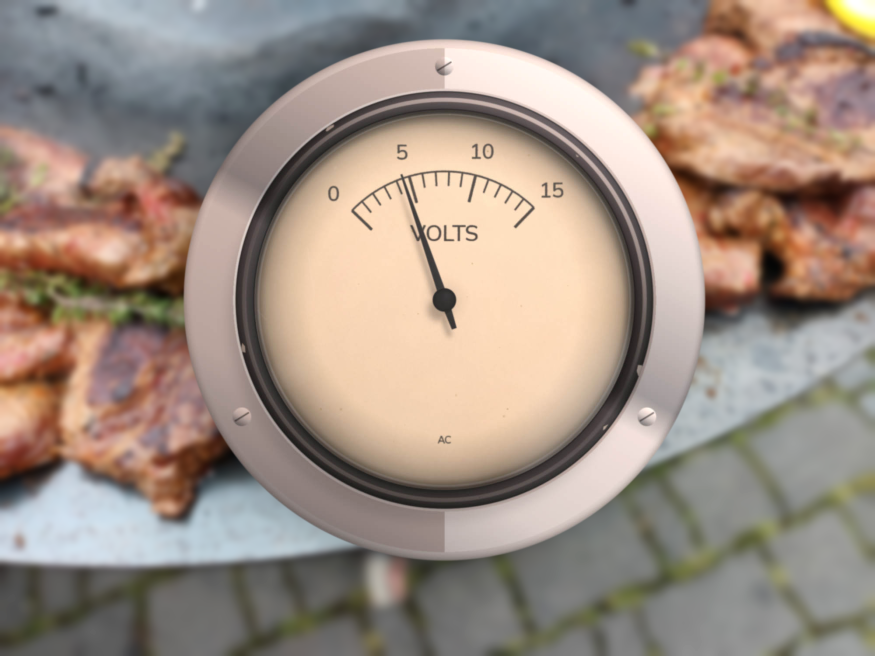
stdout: V 4.5
